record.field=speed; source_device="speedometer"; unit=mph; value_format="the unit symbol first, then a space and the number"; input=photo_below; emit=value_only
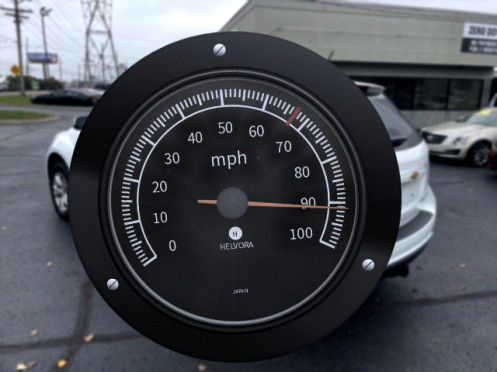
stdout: mph 91
